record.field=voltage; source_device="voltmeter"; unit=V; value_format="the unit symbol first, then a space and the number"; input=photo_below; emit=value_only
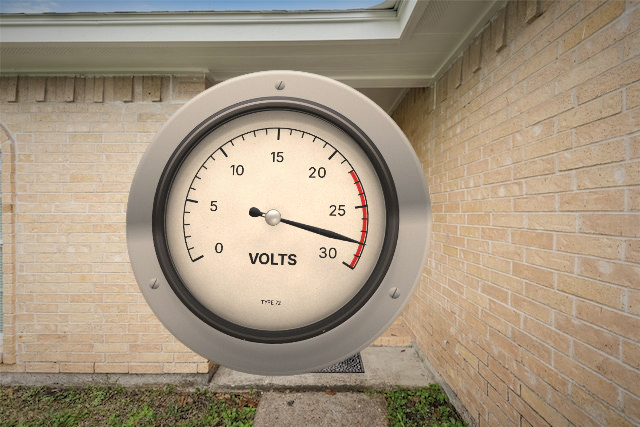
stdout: V 28
